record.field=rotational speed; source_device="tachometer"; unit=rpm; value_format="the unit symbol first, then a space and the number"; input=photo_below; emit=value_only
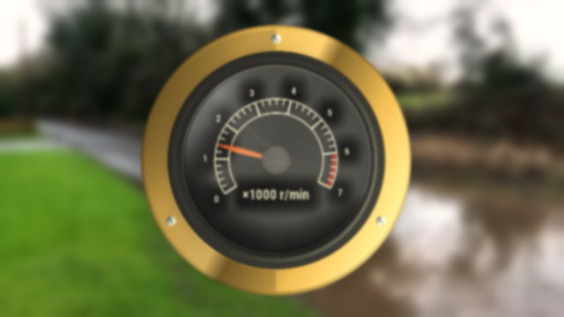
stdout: rpm 1400
